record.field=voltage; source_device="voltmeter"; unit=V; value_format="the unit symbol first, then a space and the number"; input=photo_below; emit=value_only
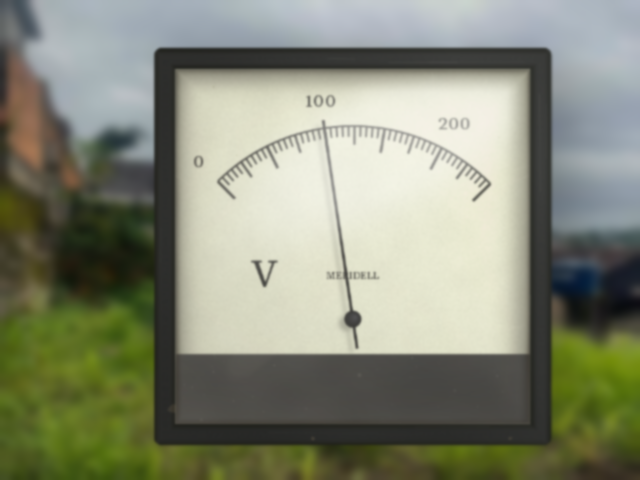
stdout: V 100
